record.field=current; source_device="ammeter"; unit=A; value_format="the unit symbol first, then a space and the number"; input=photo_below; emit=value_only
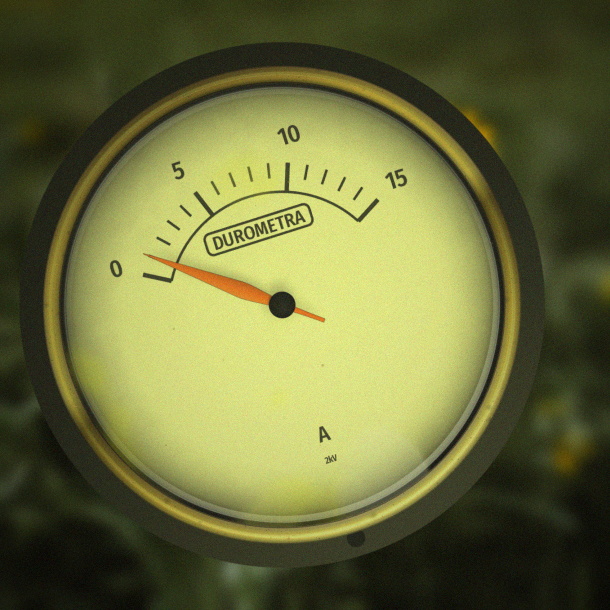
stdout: A 1
